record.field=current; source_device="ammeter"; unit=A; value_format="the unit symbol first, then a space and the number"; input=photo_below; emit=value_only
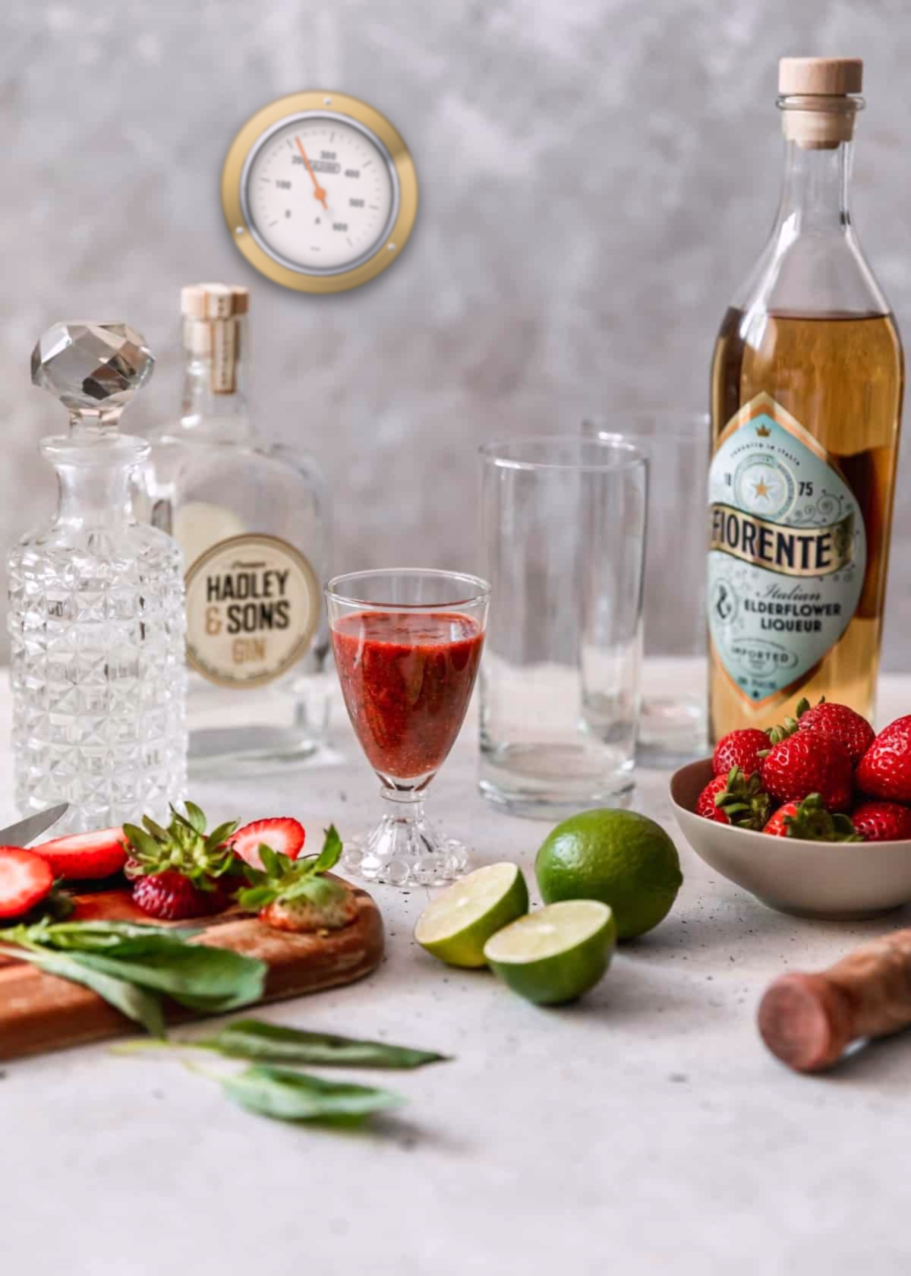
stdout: A 220
